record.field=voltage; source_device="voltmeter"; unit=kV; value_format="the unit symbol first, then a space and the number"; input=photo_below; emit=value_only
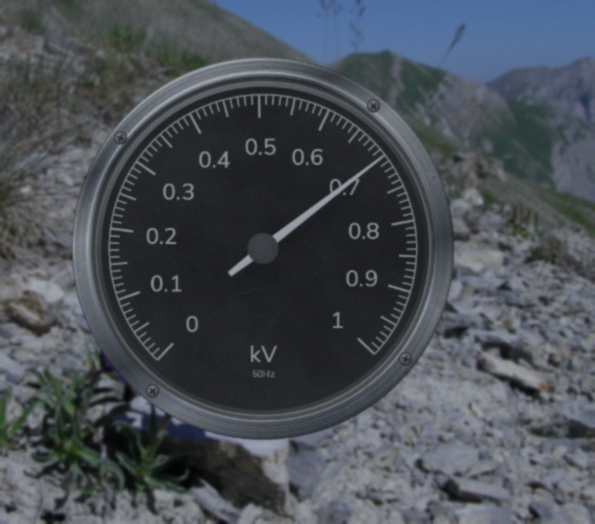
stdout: kV 0.7
